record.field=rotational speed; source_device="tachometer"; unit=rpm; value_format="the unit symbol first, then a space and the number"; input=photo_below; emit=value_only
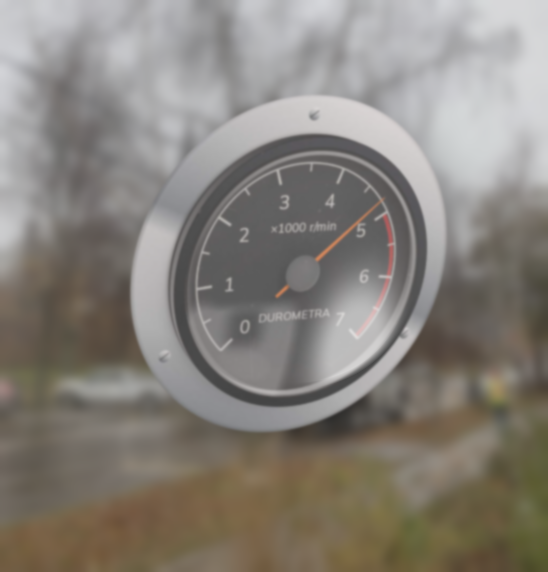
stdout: rpm 4750
